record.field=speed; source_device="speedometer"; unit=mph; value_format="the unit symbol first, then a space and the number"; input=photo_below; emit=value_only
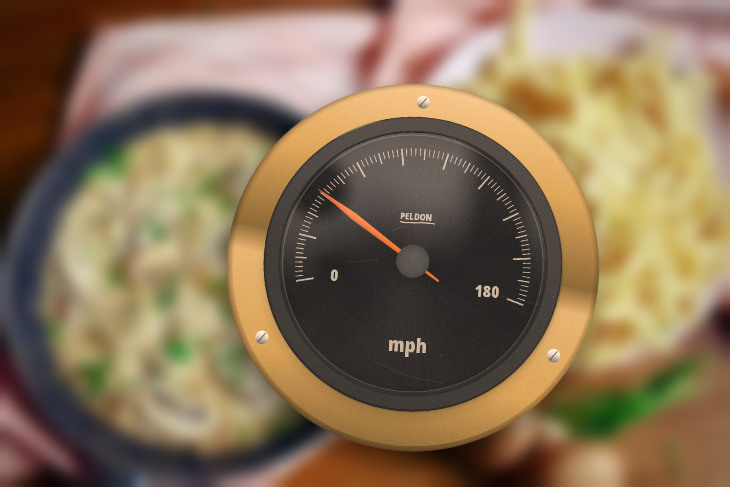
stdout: mph 40
